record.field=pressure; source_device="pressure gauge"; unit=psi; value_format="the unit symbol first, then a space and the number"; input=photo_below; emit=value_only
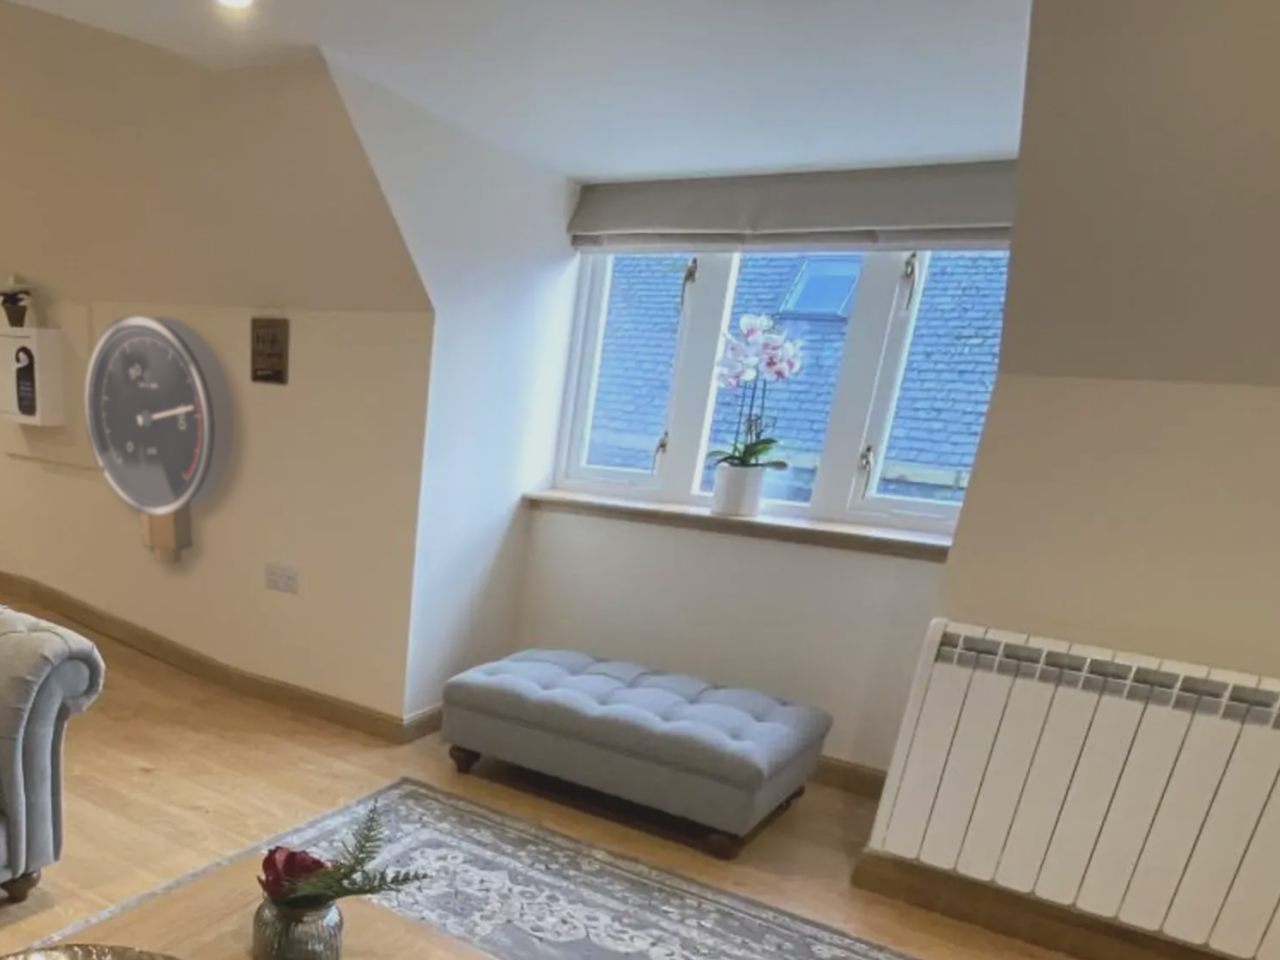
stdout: psi 155
